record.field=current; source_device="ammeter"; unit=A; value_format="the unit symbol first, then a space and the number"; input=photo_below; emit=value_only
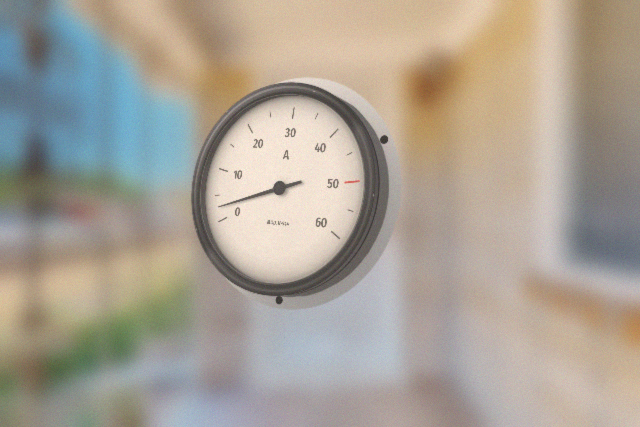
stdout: A 2.5
